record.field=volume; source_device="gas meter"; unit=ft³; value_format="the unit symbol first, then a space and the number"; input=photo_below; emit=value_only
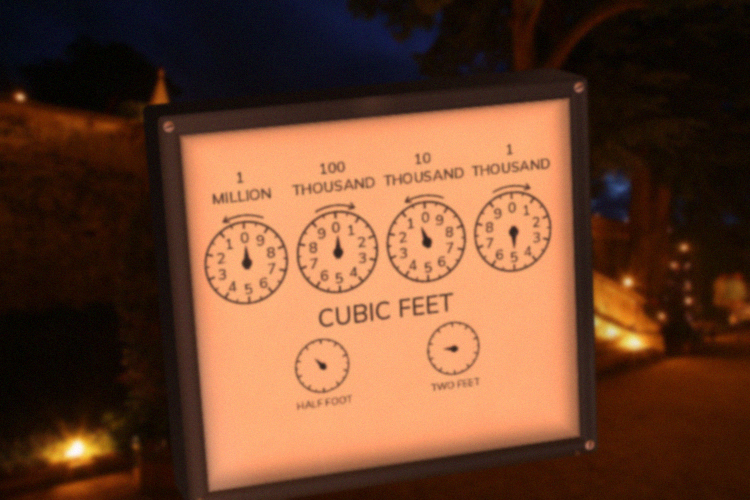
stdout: ft³ 500
